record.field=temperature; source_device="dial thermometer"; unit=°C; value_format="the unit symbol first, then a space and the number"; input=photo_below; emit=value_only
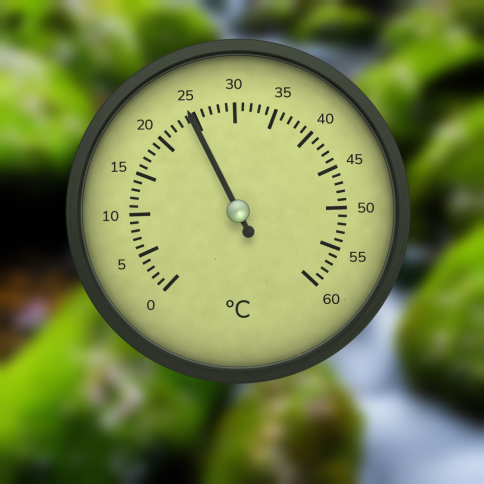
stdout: °C 24.5
